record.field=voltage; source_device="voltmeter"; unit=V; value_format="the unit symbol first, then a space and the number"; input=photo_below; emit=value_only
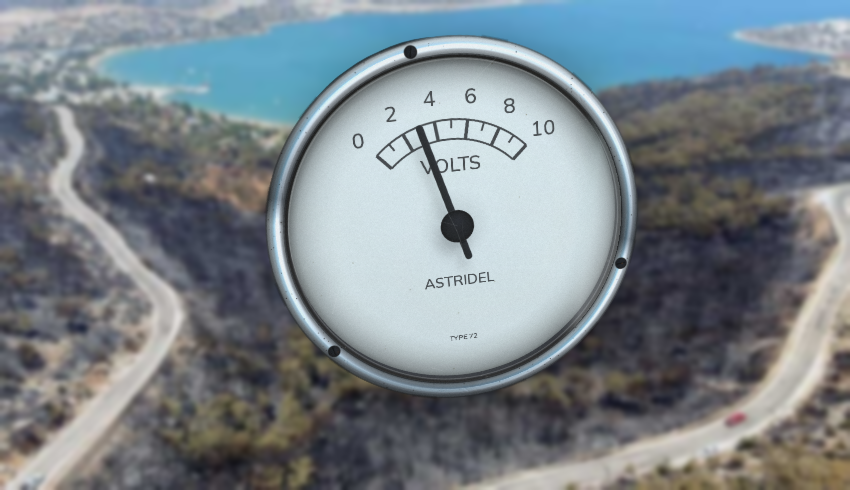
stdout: V 3
